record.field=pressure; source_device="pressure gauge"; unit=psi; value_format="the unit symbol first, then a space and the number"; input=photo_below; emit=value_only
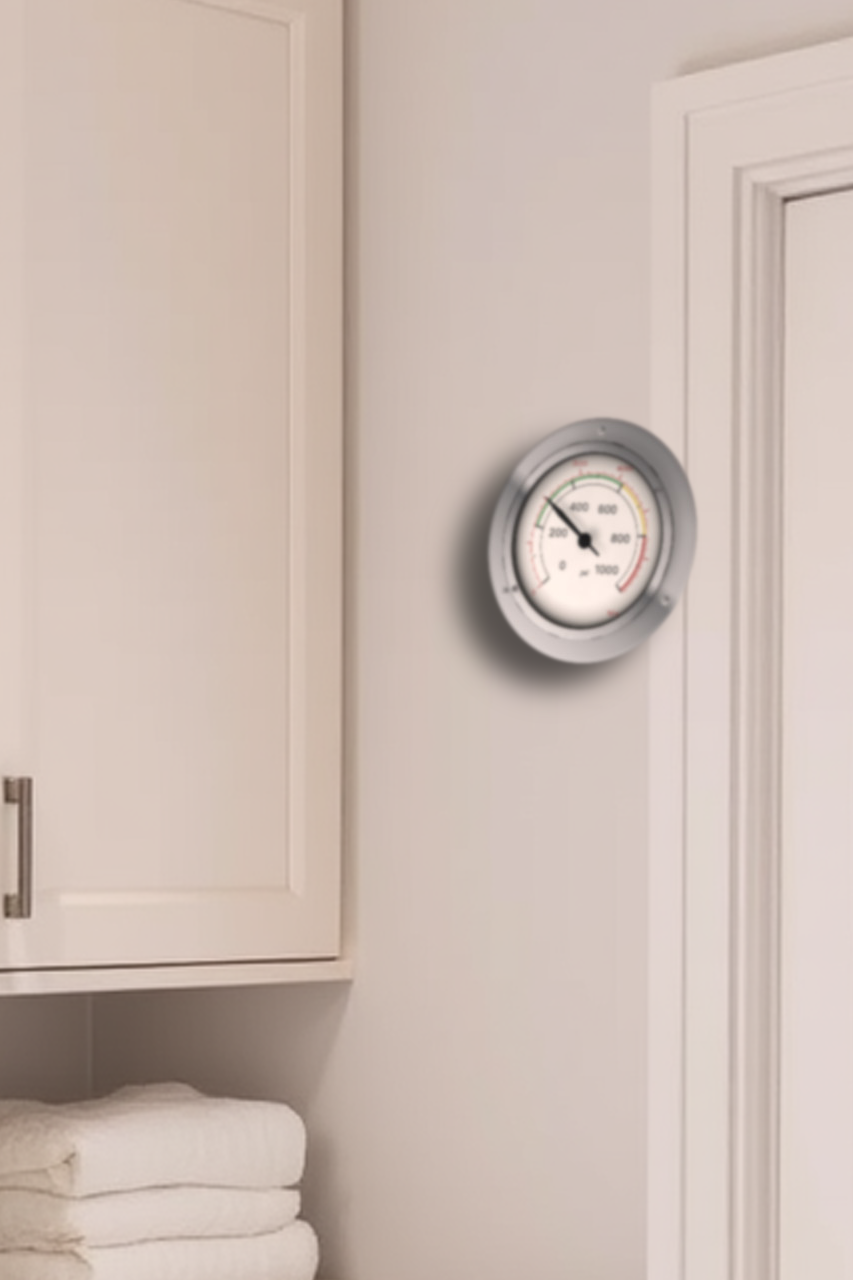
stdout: psi 300
